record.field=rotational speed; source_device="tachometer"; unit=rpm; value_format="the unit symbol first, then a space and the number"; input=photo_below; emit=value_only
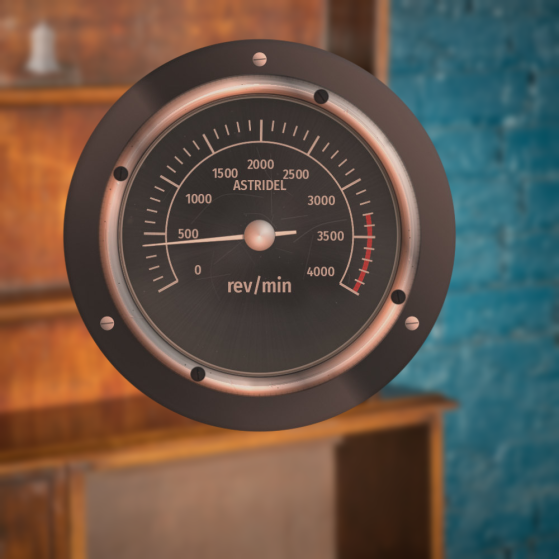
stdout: rpm 400
